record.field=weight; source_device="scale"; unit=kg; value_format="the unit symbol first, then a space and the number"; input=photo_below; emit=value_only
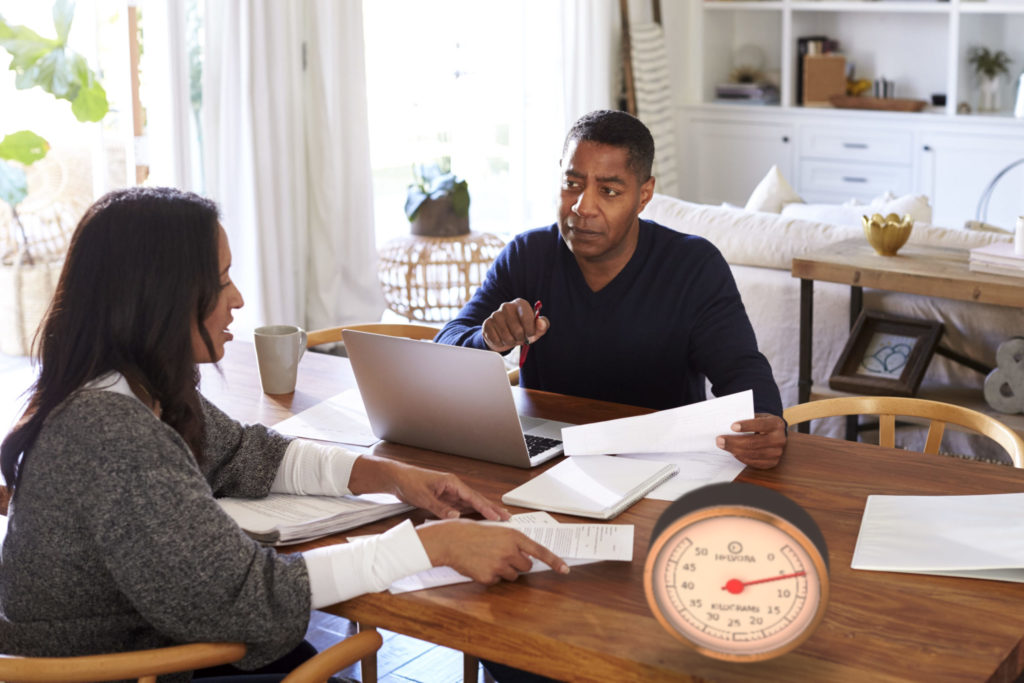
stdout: kg 5
